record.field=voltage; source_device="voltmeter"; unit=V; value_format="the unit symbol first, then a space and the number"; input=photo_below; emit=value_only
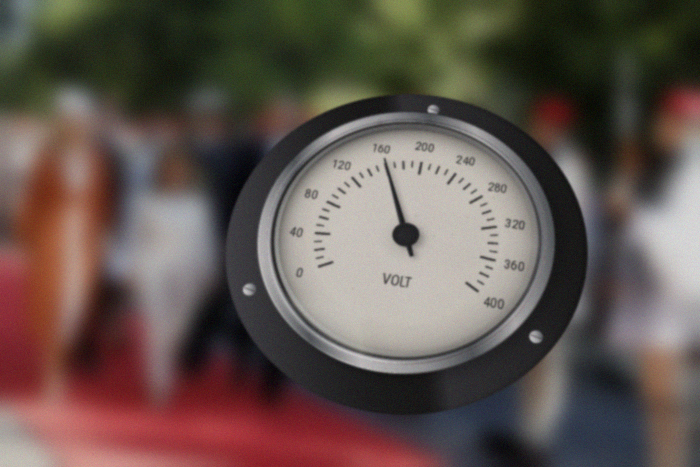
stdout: V 160
